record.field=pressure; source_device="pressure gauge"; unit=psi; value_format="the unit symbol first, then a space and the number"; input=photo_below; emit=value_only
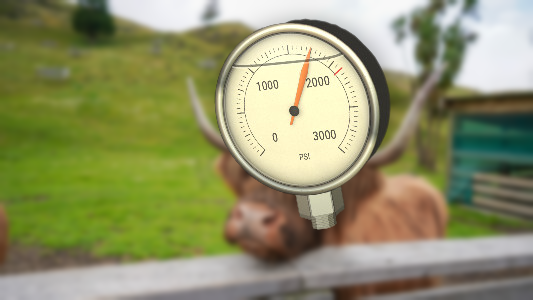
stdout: psi 1750
